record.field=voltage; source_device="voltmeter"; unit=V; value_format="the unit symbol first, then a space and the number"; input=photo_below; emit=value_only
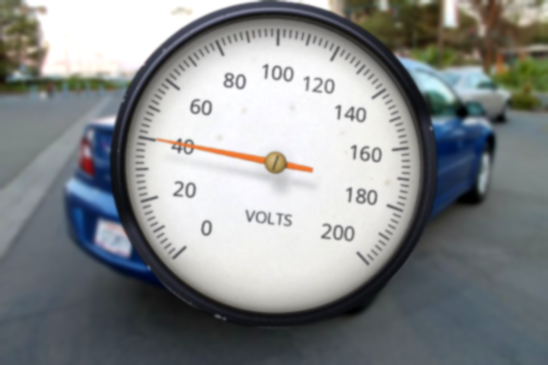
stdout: V 40
